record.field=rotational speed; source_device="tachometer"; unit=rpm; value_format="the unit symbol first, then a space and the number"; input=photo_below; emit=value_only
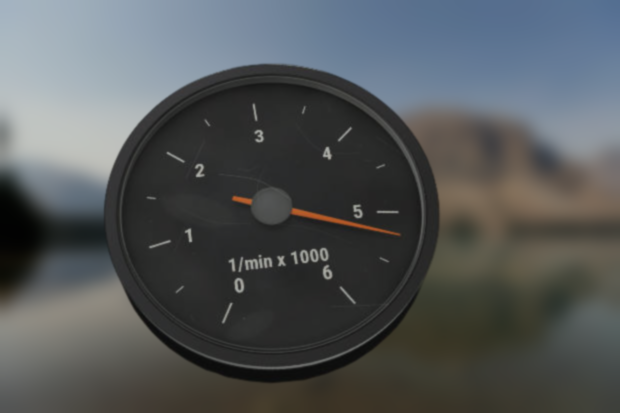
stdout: rpm 5250
